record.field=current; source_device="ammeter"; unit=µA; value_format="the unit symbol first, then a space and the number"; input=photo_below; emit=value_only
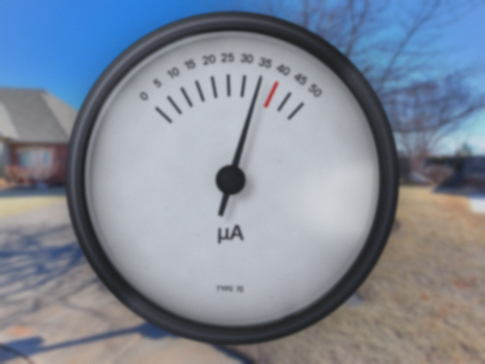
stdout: µA 35
